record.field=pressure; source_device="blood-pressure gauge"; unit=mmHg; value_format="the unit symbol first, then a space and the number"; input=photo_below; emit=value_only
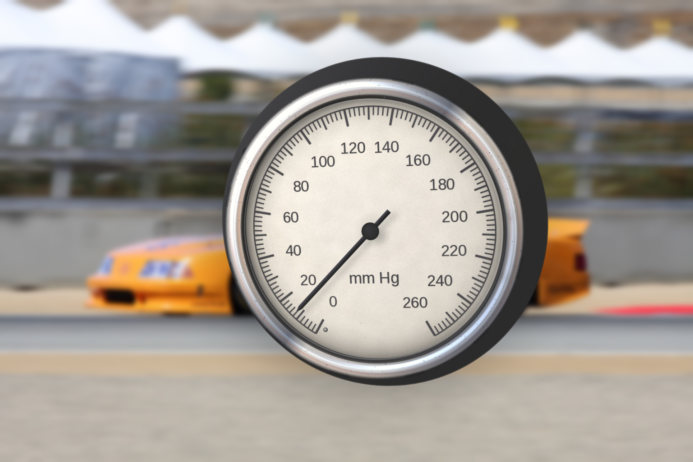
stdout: mmHg 12
